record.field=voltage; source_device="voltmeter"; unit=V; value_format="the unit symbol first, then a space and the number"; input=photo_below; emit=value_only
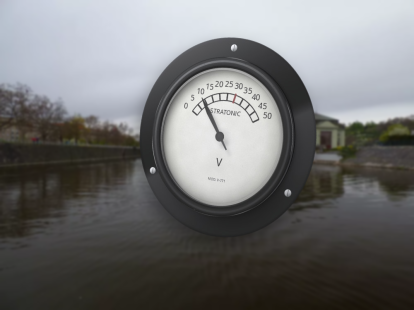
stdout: V 10
